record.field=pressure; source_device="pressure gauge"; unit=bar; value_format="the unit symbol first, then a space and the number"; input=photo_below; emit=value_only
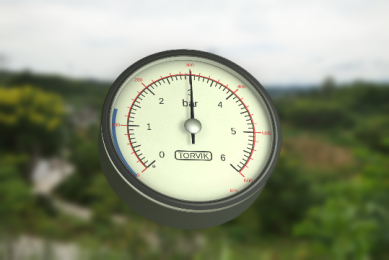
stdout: bar 3
